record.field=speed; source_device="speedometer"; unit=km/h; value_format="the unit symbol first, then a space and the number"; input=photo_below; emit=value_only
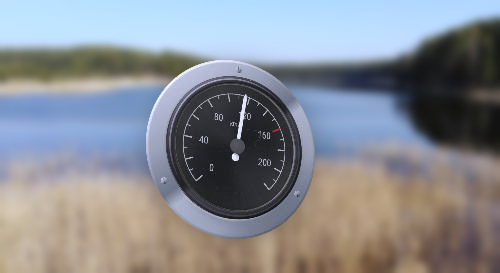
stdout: km/h 115
